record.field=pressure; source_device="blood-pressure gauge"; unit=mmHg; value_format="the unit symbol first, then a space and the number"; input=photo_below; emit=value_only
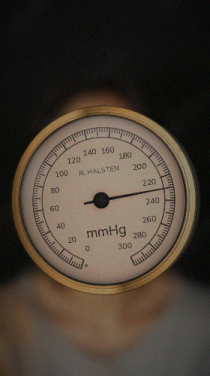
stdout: mmHg 230
